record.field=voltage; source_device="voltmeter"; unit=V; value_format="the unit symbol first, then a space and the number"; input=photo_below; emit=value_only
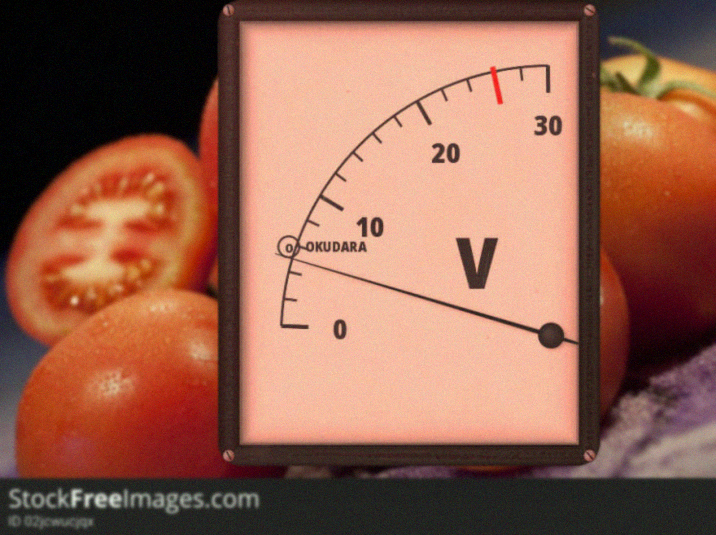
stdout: V 5
